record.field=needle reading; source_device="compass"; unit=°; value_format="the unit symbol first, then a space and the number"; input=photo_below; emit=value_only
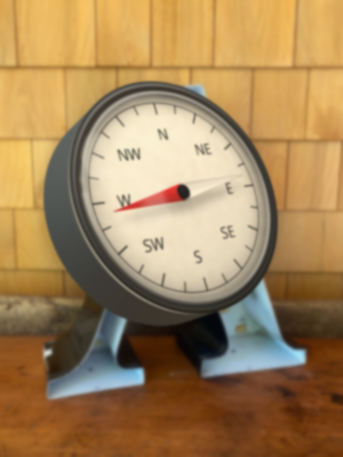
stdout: ° 262.5
